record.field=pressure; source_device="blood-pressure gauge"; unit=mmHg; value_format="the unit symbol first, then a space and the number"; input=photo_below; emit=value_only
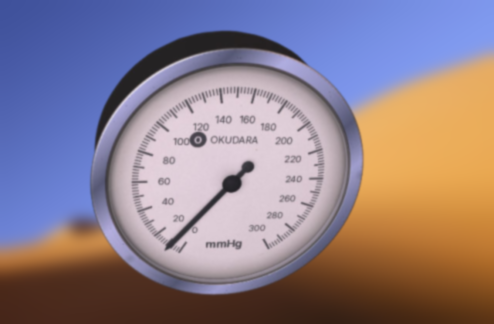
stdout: mmHg 10
